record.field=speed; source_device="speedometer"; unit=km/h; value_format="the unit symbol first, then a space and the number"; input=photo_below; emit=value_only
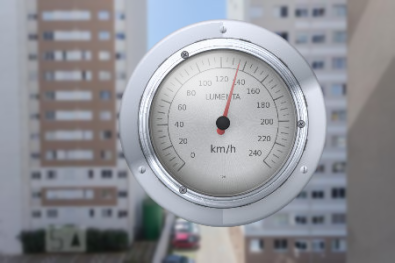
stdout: km/h 135
